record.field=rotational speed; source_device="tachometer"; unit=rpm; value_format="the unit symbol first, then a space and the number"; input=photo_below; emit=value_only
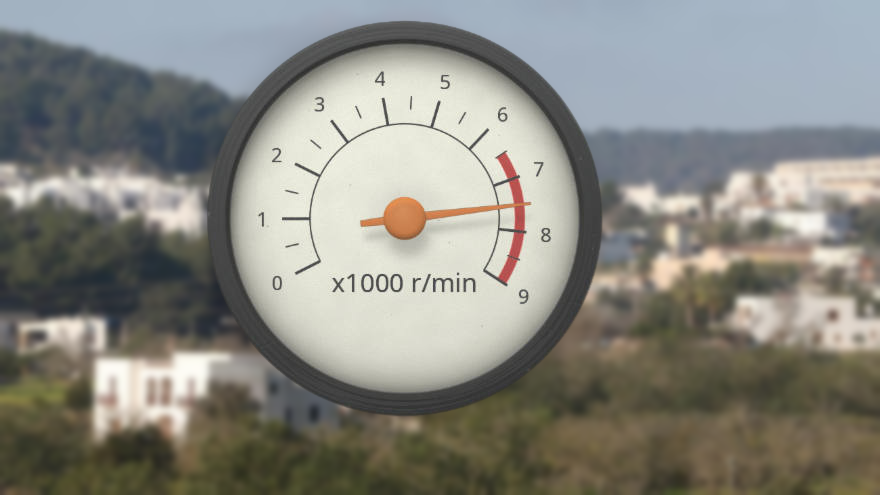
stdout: rpm 7500
